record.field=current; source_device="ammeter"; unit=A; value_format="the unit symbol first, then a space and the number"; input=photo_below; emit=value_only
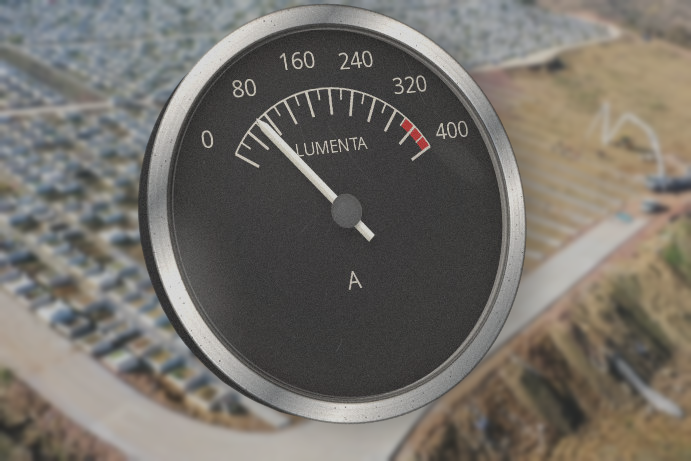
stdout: A 60
